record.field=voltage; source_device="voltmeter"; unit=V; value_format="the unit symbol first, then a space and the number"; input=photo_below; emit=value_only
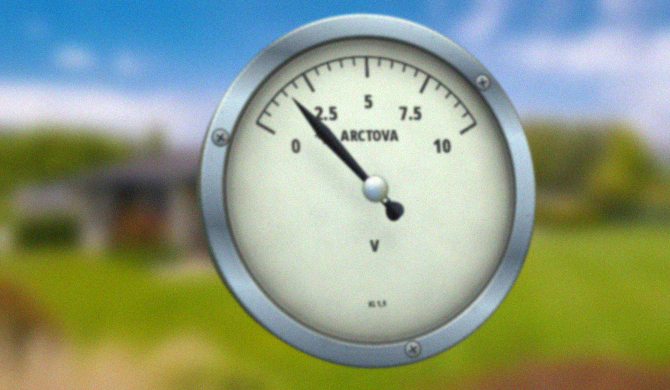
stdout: V 1.5
